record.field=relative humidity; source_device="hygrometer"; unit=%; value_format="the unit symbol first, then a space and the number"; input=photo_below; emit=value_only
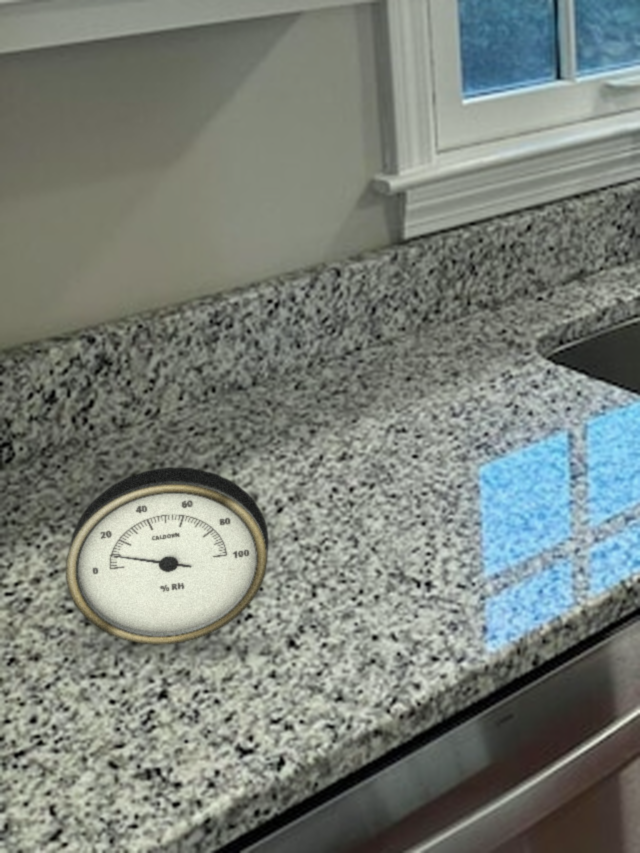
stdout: % 10
